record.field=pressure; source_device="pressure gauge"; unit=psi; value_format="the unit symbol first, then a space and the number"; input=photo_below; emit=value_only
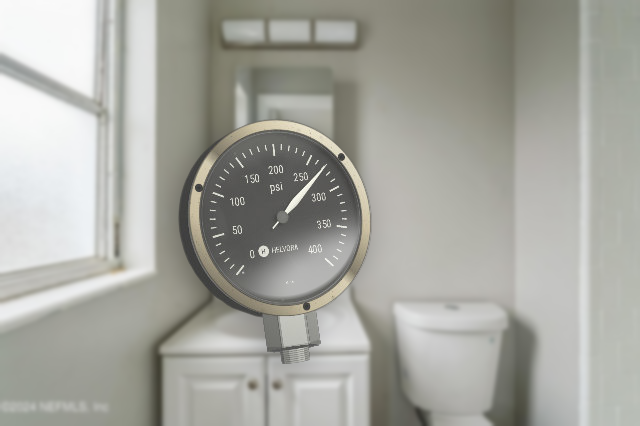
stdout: psi 270
